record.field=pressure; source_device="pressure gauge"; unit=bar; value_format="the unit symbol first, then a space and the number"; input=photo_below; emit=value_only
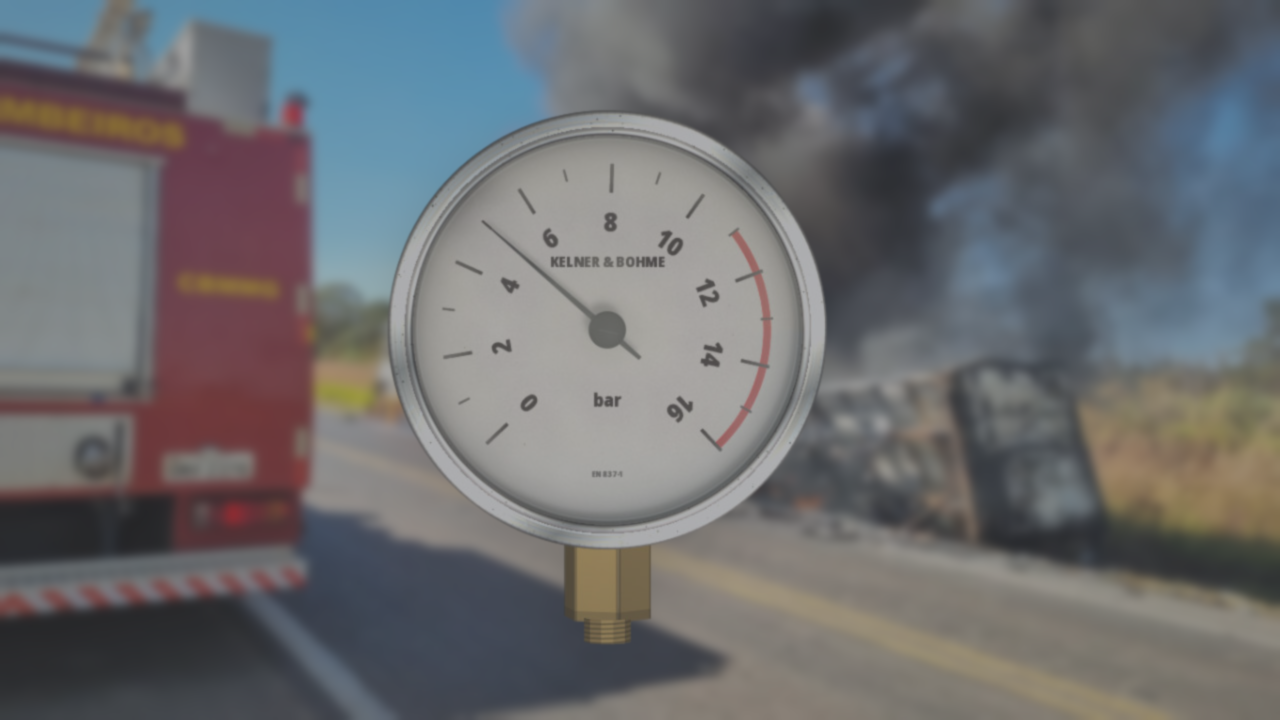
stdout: bar 5
